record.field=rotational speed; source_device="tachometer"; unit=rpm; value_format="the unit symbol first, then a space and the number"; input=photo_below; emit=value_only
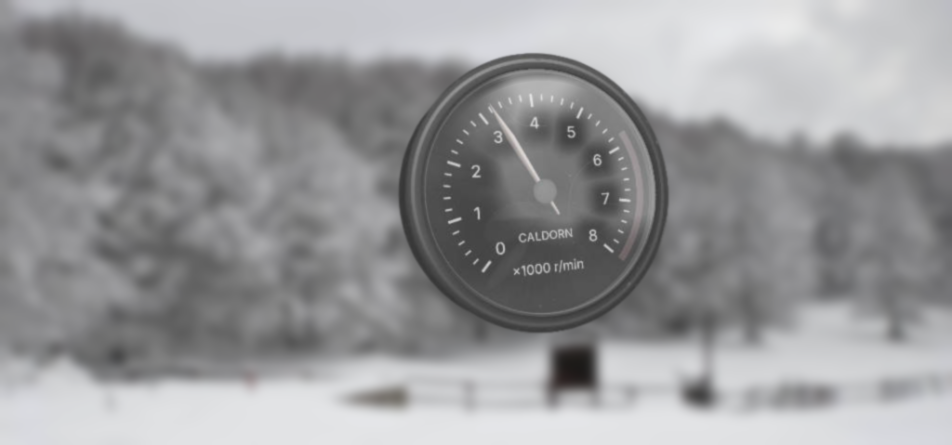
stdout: rpm 3200
